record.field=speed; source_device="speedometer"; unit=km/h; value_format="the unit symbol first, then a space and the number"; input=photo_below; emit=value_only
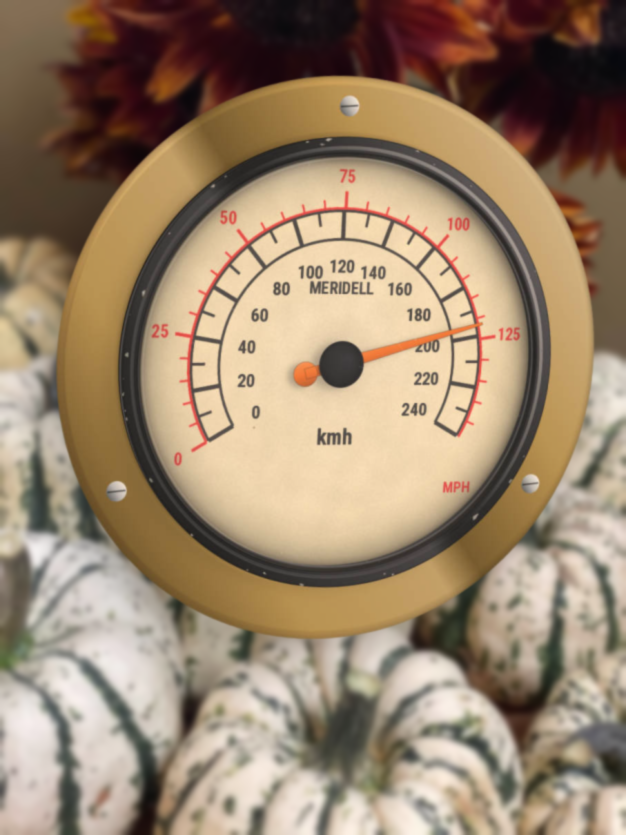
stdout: km/h 195
